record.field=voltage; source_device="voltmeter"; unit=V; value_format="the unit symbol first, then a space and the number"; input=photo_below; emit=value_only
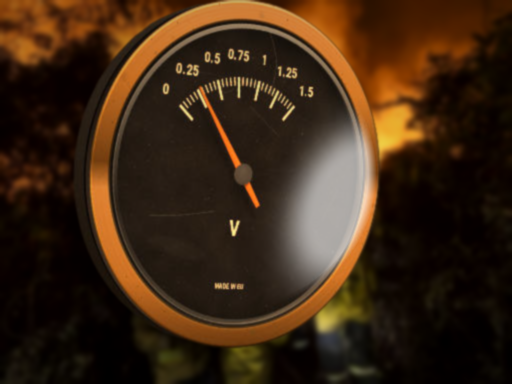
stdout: V 0.25
